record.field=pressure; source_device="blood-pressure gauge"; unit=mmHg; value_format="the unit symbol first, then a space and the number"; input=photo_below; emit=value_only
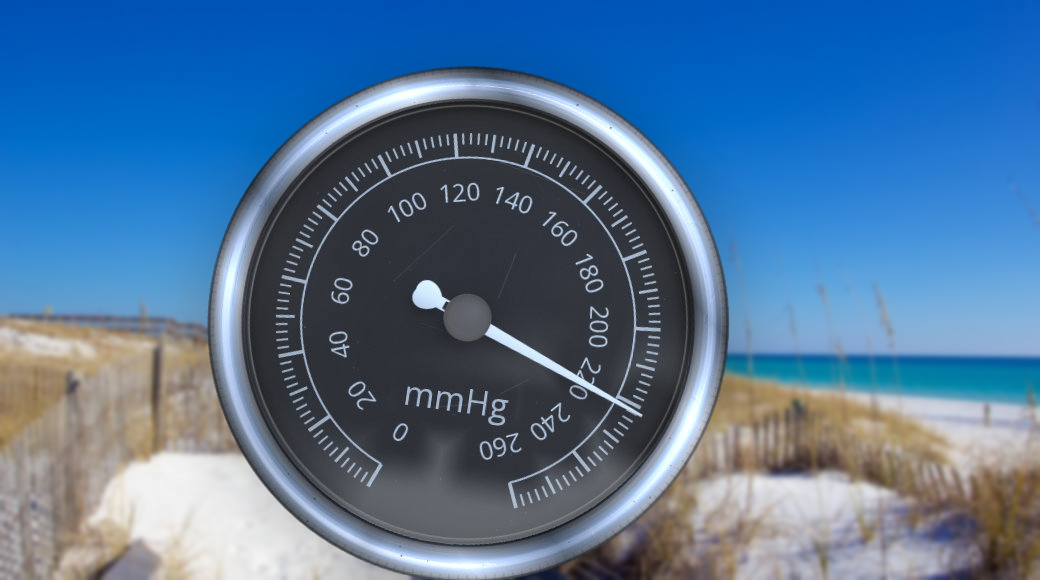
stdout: mmHg 222
